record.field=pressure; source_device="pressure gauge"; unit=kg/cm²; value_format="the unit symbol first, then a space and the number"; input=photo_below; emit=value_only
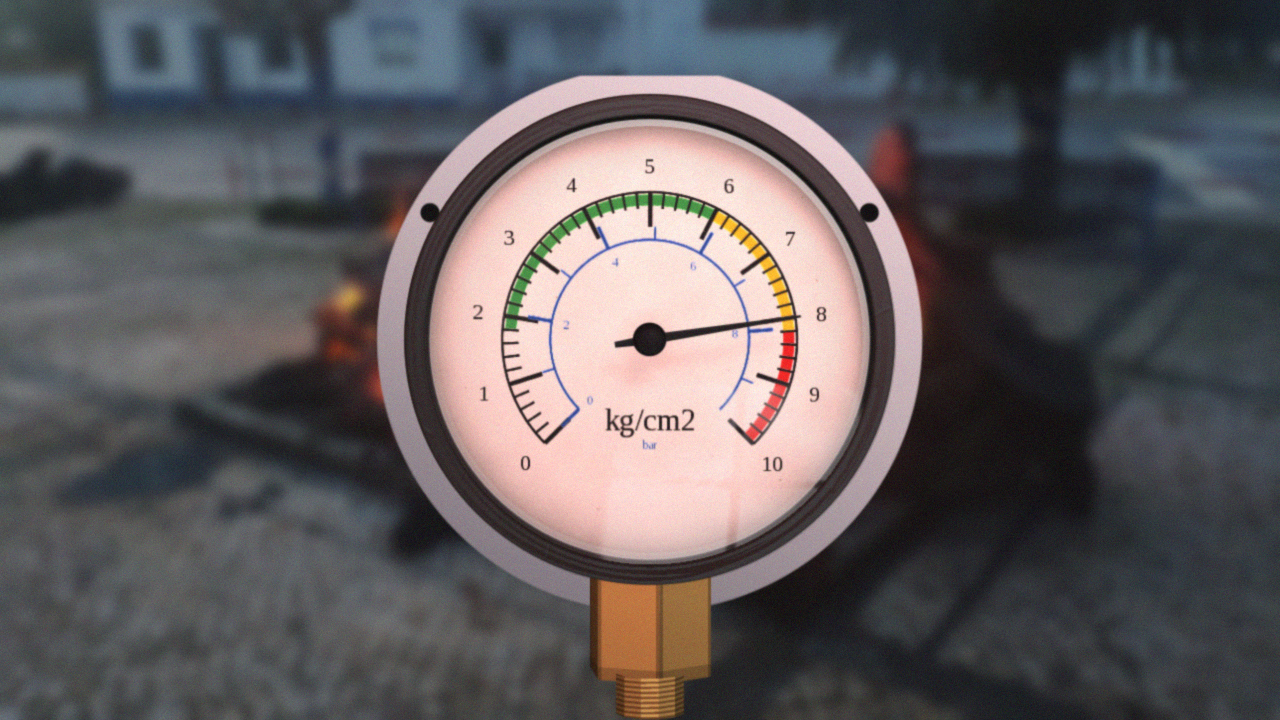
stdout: kg/cm² 8
